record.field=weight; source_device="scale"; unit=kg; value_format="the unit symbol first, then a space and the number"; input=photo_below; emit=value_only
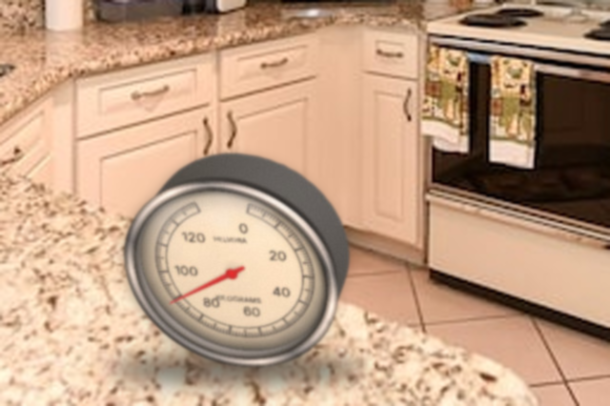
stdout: kg 90
